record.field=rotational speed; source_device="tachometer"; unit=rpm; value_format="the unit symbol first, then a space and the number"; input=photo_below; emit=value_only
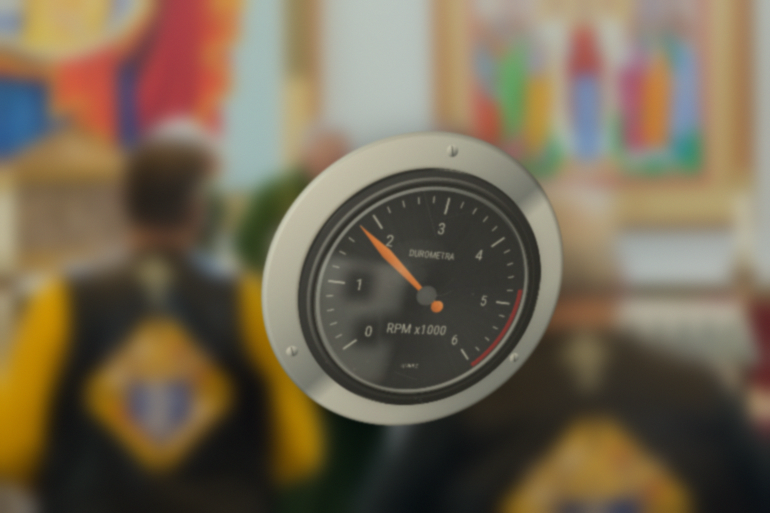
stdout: rpm 1800
